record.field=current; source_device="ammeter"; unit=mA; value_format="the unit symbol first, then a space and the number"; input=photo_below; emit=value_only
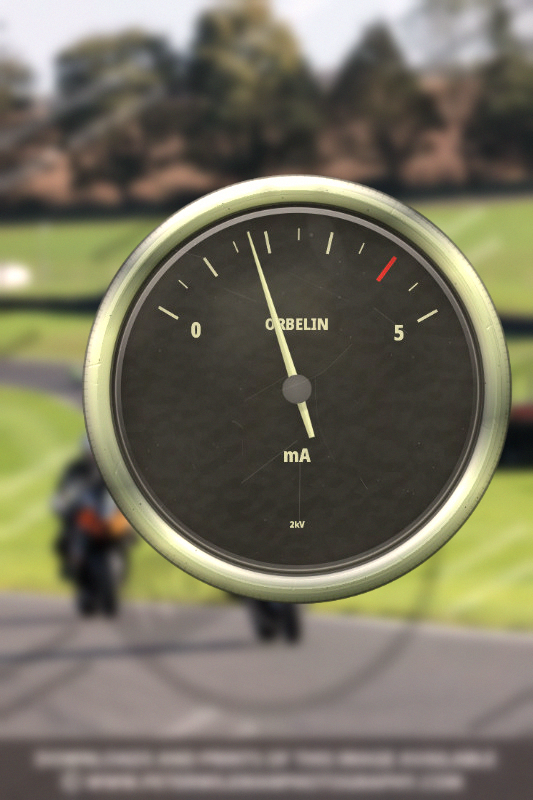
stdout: mA 1.75
